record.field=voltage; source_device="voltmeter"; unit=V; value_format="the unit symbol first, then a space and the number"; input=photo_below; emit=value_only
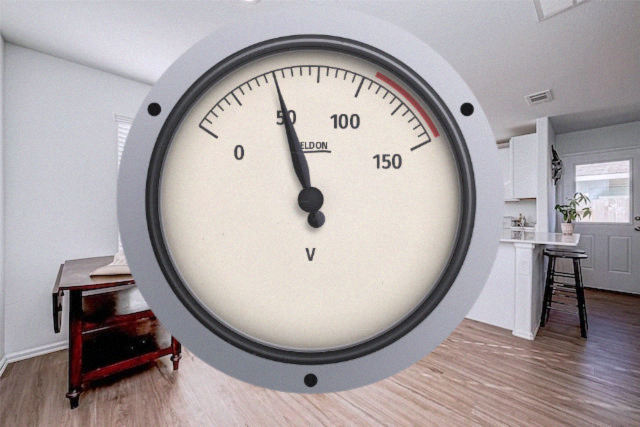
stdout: V 50
